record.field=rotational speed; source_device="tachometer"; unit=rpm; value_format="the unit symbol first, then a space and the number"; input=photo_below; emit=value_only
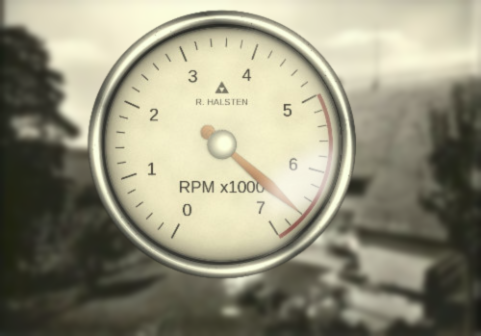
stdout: rpm 6600
